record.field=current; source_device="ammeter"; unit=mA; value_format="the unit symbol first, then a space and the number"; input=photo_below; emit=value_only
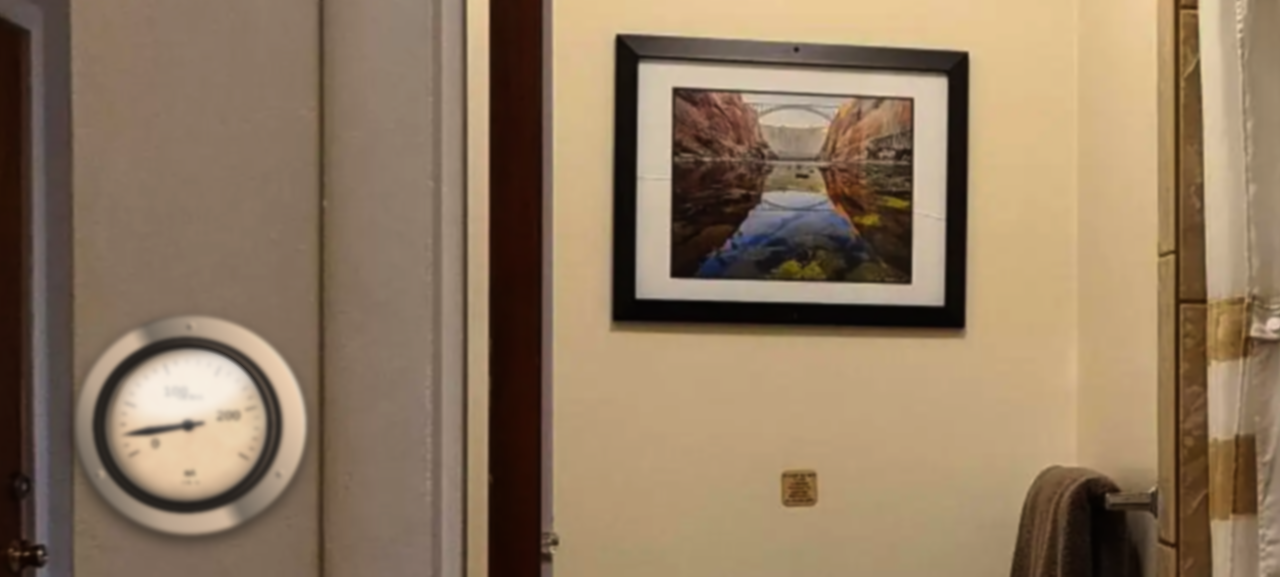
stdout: mA 20
